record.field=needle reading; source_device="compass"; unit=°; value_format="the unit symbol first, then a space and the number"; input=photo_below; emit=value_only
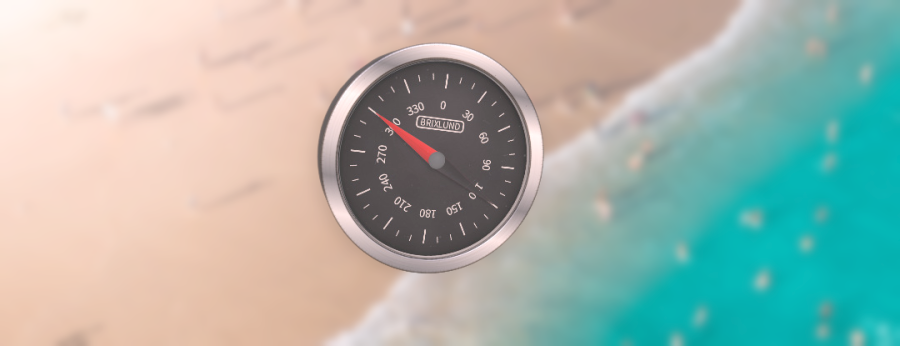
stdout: ° 300
